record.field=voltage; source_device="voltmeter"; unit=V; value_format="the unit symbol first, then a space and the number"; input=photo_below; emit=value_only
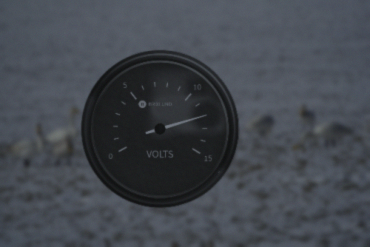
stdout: V 12
